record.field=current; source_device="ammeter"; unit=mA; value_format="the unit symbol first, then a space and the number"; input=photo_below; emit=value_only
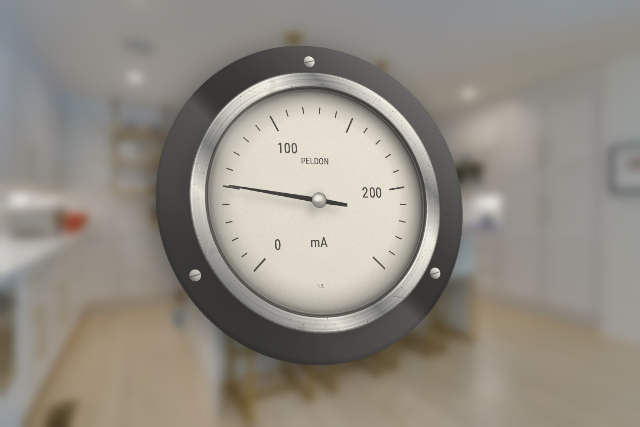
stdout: mA 50
